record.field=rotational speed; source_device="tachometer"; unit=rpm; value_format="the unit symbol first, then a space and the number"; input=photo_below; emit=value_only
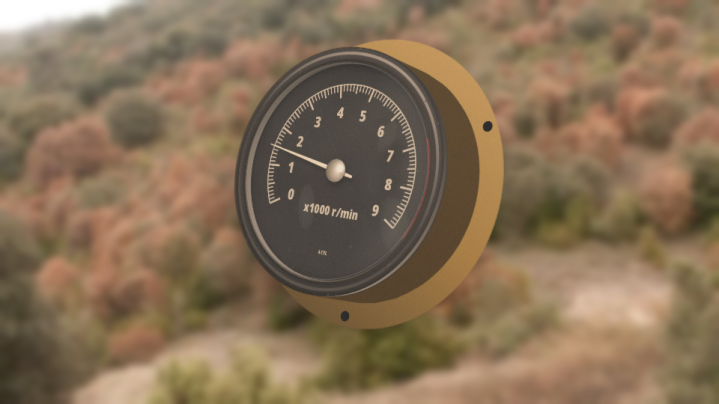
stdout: rpm 1500
